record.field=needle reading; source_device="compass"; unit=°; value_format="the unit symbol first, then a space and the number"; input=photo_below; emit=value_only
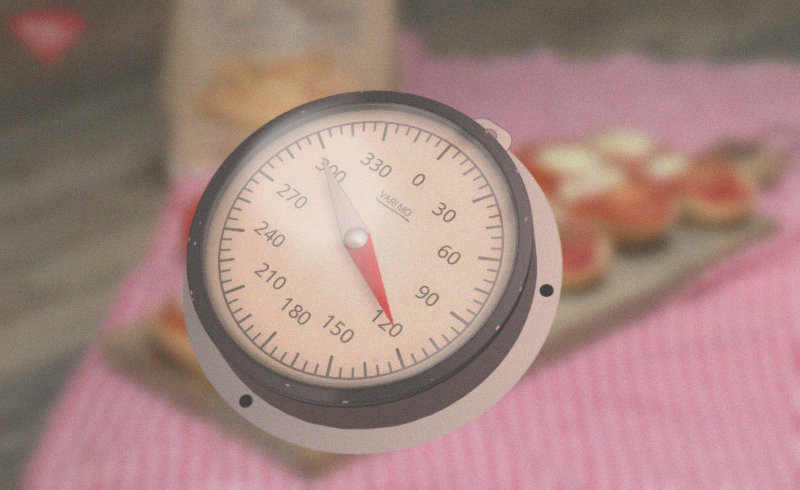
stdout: ° 117.5
